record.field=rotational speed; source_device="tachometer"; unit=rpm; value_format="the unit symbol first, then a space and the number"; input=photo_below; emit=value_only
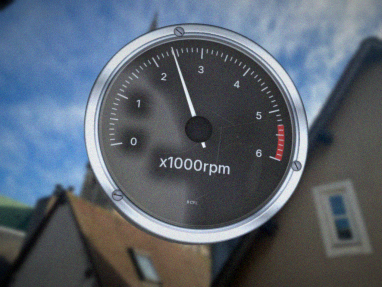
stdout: rpm 2400
